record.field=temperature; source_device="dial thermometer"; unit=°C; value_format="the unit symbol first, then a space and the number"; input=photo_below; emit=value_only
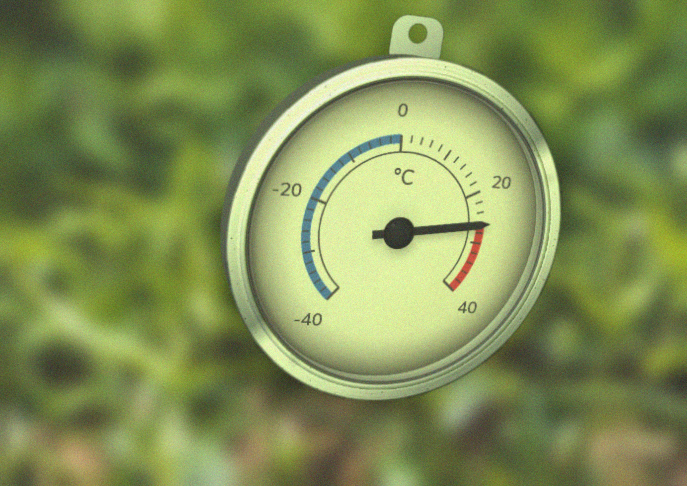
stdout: °C 26
